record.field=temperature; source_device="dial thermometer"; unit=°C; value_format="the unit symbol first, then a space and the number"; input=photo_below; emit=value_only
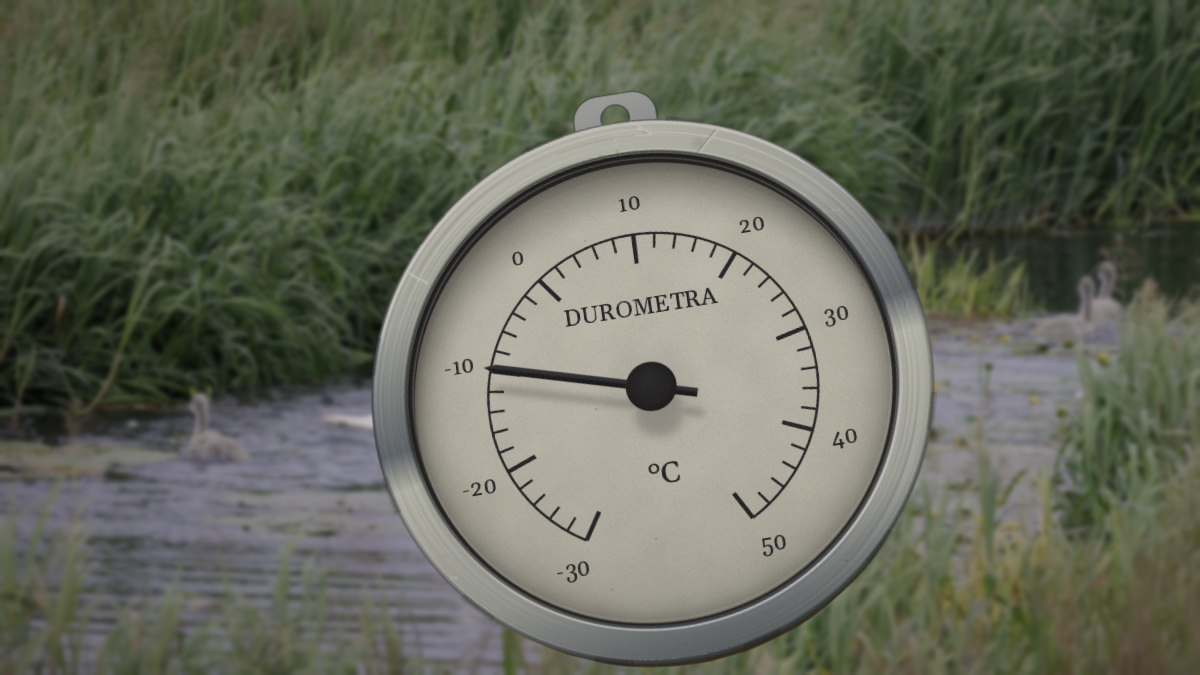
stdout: °C -10
